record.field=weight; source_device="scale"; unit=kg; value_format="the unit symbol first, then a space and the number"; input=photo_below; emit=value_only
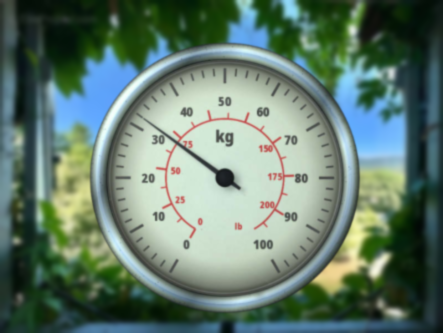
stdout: kg 32
